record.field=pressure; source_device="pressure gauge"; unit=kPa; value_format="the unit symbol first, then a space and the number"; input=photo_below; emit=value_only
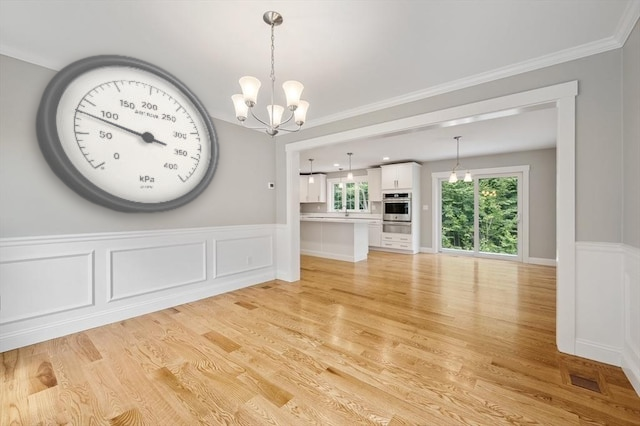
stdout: kPa 80
